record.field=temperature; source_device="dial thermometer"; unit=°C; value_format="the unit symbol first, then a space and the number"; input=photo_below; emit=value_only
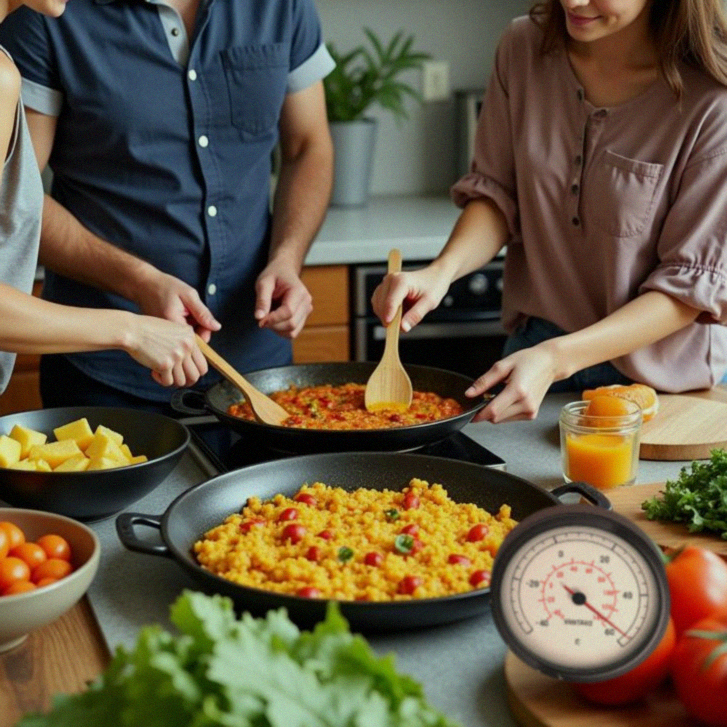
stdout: °C 56
